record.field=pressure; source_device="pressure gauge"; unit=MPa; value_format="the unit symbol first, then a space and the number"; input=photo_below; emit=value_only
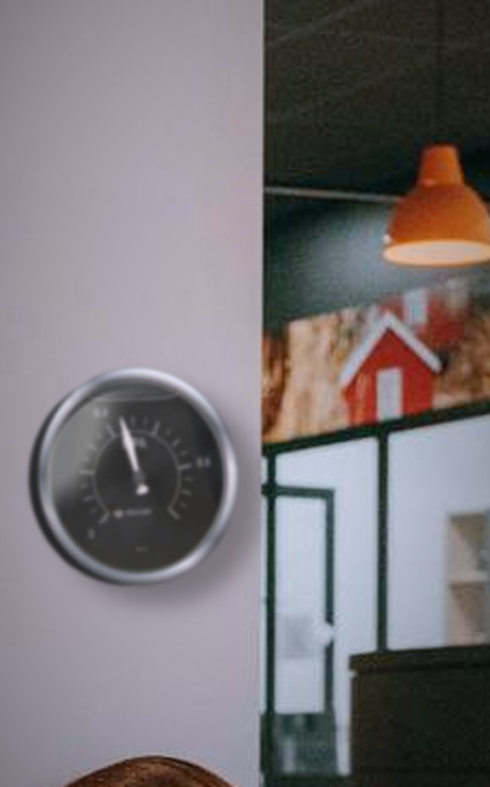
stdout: MPa 0.45
